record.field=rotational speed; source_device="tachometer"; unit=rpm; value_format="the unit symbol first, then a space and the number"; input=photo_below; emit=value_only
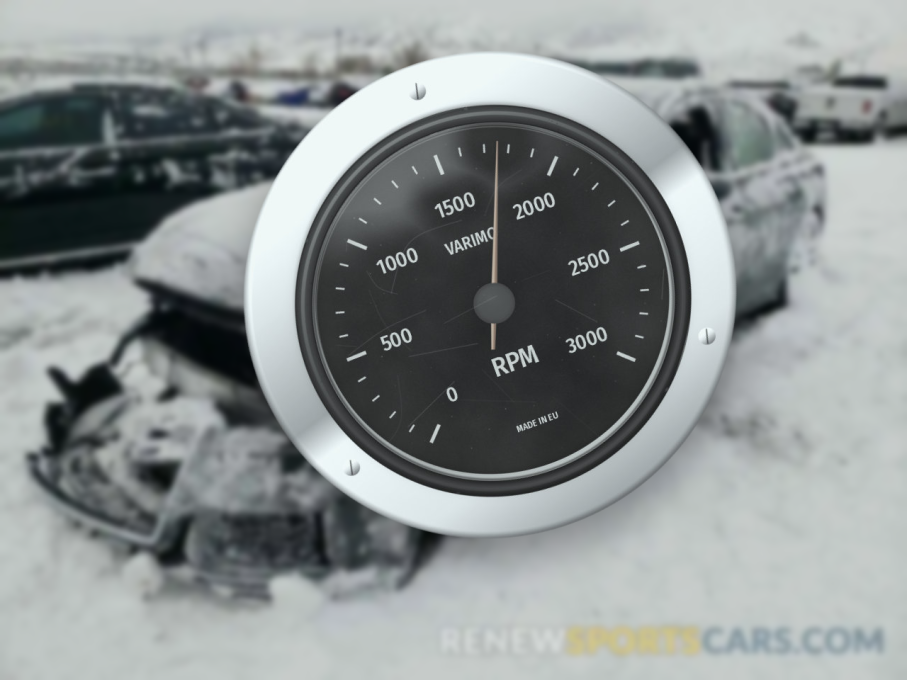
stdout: rpm 1750
